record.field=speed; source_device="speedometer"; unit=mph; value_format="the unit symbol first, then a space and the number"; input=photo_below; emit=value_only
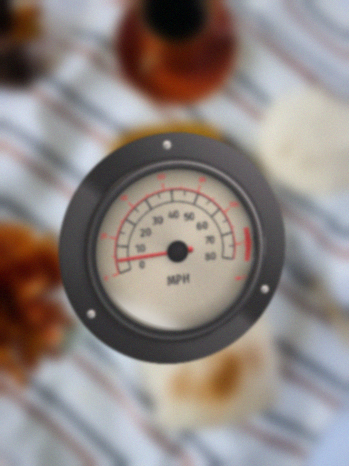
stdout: mph 5
